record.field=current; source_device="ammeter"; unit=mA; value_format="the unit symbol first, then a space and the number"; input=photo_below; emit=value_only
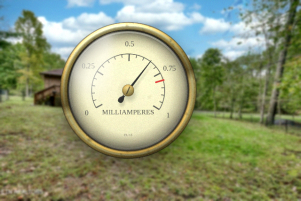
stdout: mA 0.65
